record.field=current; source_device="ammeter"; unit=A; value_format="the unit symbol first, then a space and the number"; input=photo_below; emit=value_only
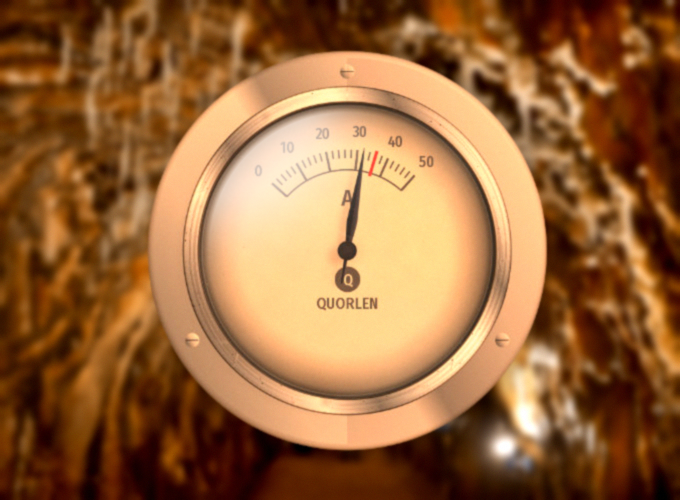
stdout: A 32
